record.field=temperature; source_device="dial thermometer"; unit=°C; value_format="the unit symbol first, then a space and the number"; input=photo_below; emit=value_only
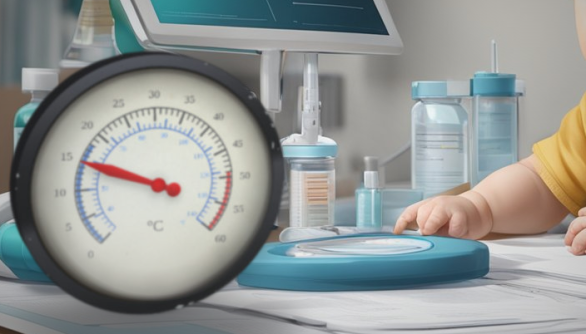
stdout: °C 15
